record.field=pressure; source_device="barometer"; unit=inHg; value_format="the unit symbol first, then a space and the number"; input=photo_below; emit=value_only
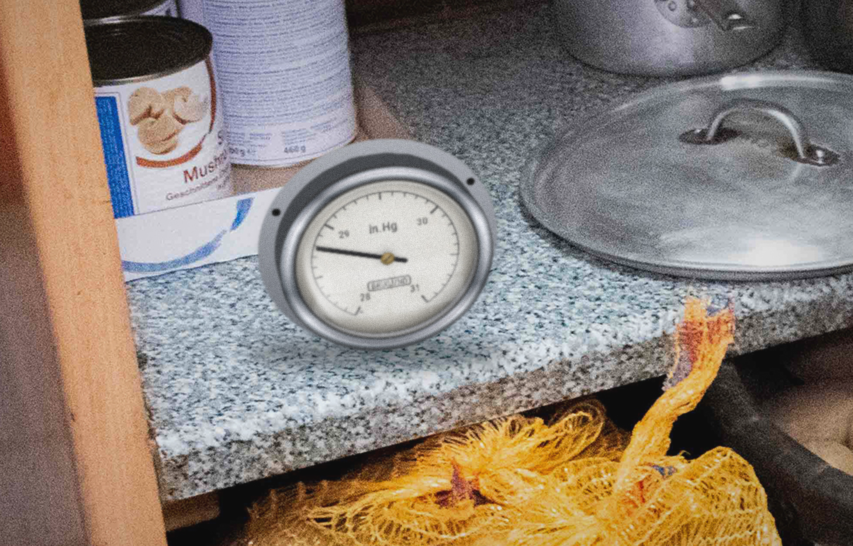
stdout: inHg 28.8
